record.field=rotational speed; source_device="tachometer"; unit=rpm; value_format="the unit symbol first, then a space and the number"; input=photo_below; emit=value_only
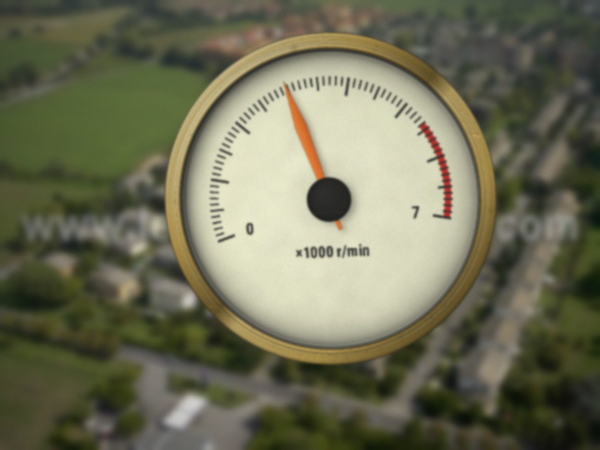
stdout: rpm 3000
